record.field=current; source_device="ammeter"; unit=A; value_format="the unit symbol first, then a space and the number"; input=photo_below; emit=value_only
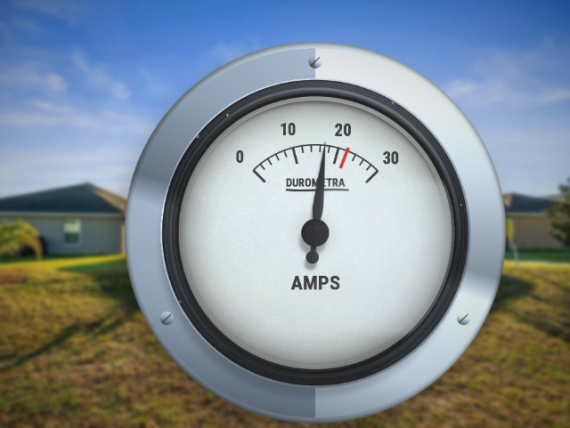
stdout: A 17
